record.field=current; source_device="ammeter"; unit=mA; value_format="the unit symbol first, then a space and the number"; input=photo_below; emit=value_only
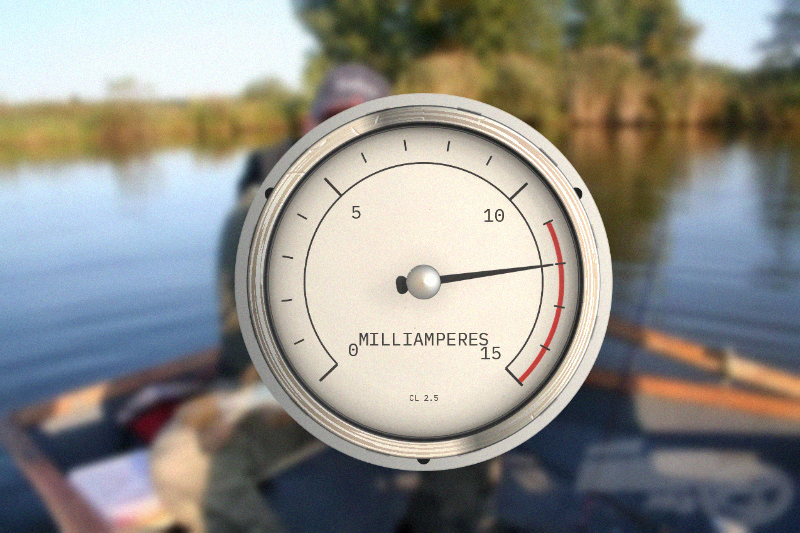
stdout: mA 12
